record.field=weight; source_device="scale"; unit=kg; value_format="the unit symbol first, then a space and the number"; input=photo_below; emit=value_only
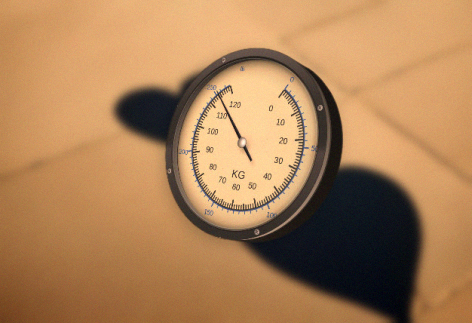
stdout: kg 115
